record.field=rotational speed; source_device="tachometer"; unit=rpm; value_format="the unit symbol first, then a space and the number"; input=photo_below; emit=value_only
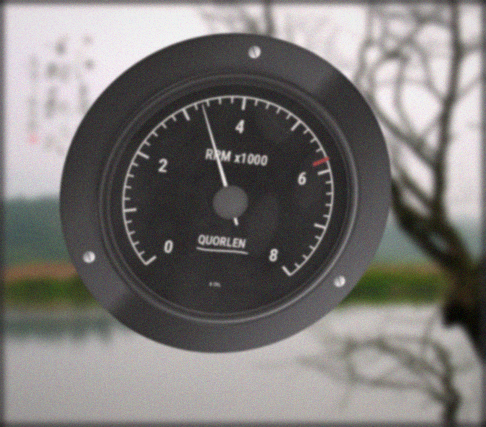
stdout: rpm 3300
